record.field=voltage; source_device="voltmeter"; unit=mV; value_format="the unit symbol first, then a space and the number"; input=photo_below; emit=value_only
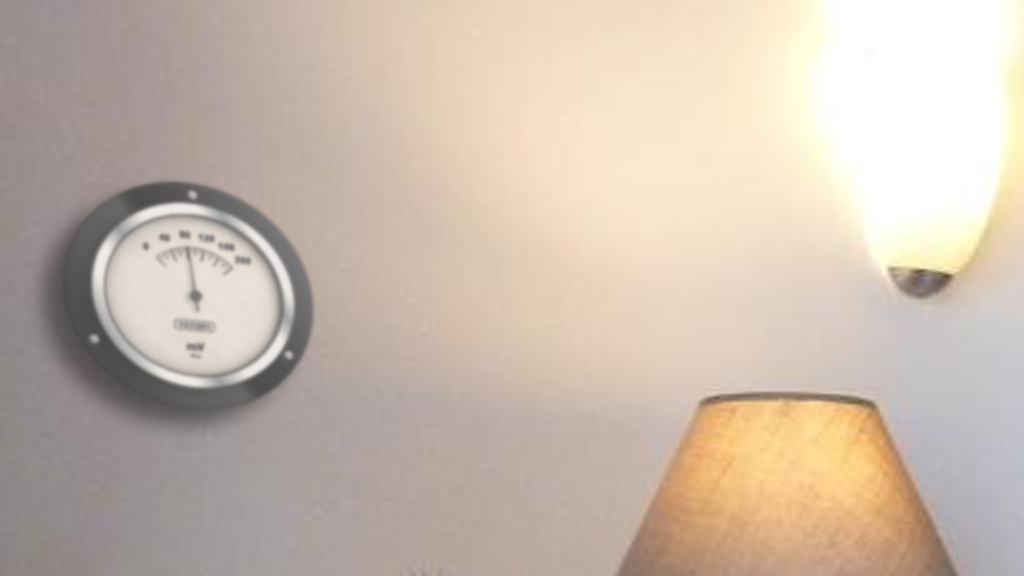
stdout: mV 80
